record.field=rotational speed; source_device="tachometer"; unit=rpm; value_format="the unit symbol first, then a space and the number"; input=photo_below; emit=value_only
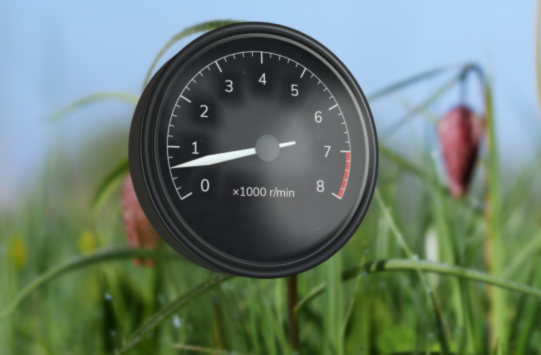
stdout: rpm 600
